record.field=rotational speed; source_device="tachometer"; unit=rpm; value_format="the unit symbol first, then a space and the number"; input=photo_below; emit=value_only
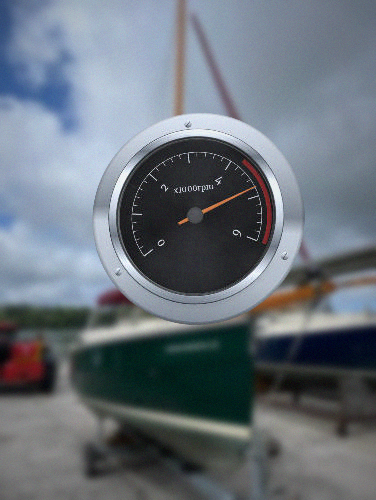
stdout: rpm 4800
